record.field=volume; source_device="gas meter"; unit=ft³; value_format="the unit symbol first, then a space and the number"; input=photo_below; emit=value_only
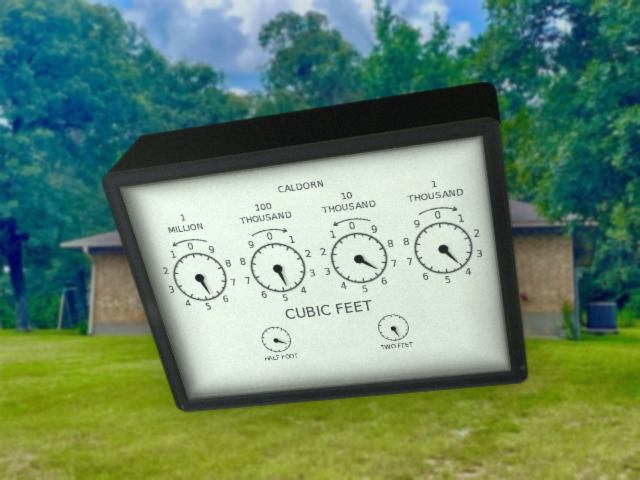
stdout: ft³ 546400
